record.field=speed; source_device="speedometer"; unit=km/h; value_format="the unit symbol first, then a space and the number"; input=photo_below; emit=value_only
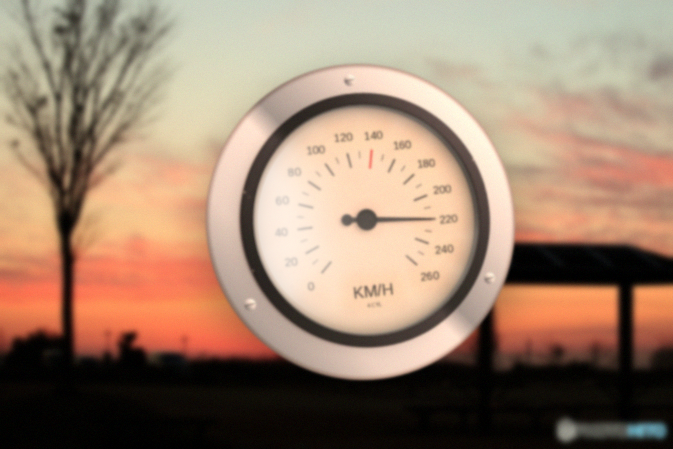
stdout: km/h 220
